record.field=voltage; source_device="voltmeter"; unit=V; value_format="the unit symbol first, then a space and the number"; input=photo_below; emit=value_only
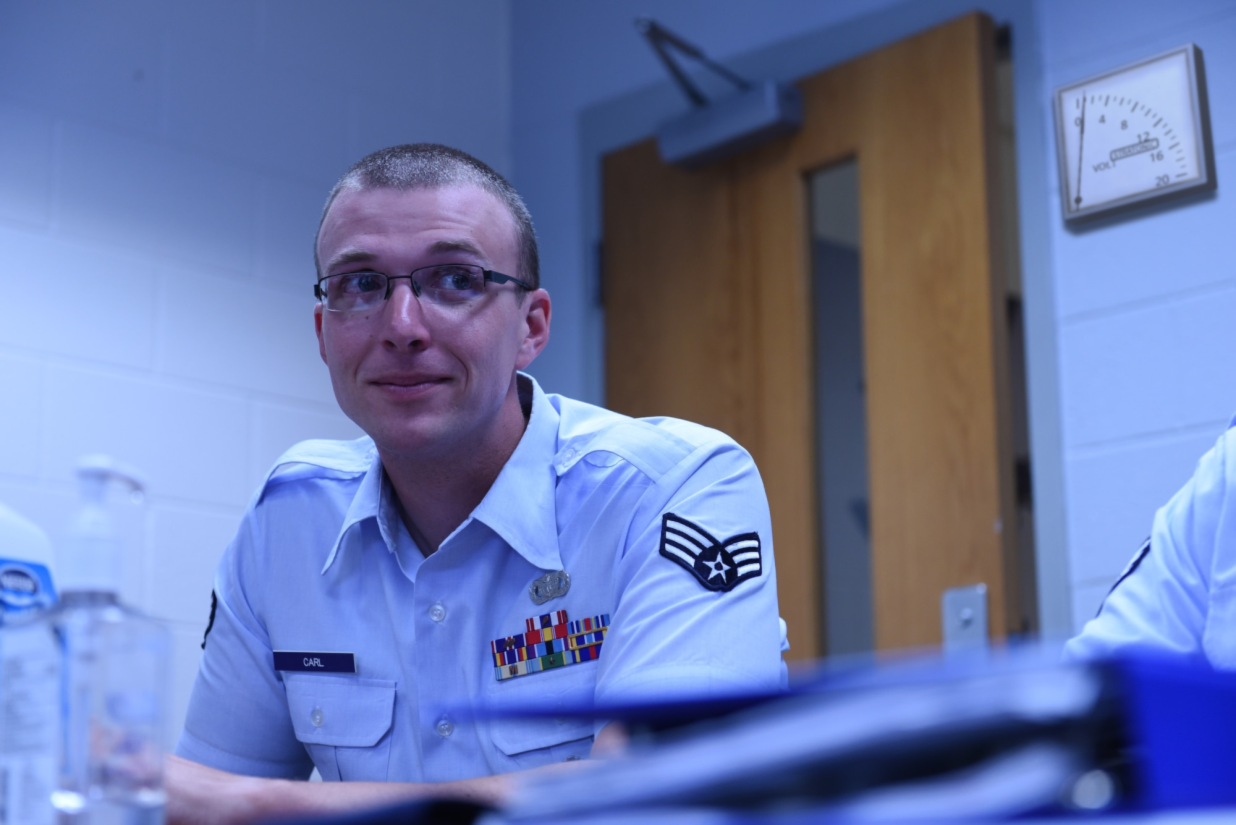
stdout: V 1
